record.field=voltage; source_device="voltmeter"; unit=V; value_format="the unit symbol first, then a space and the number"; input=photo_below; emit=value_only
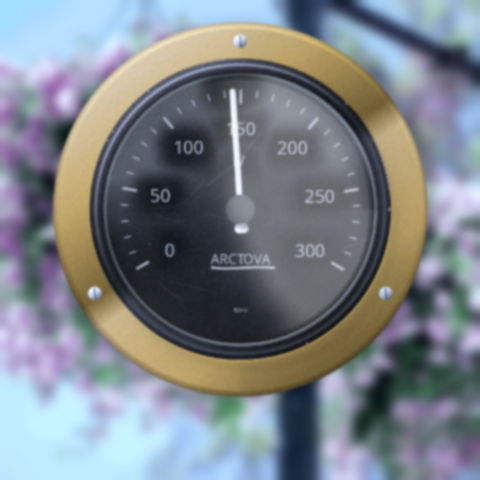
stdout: V 145
